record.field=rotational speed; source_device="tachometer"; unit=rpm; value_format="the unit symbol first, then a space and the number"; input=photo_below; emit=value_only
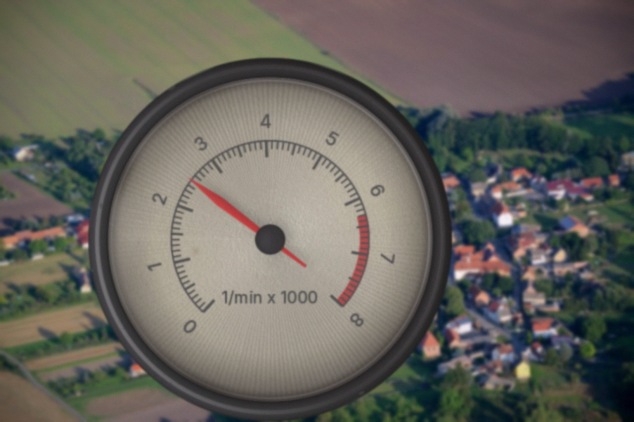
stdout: rpm 2500
